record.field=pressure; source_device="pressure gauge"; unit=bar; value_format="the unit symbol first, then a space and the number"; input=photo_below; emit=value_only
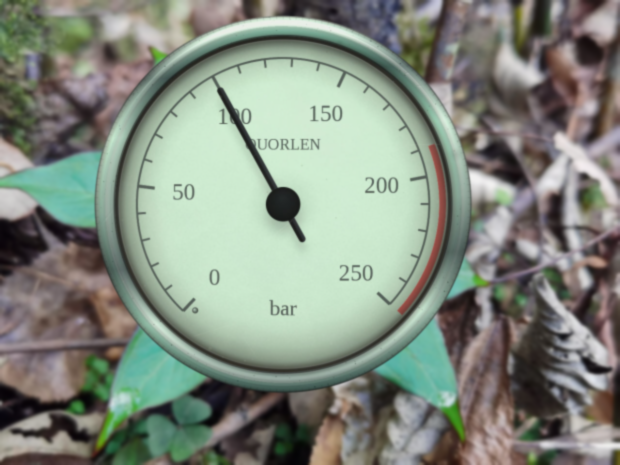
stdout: bar 100
